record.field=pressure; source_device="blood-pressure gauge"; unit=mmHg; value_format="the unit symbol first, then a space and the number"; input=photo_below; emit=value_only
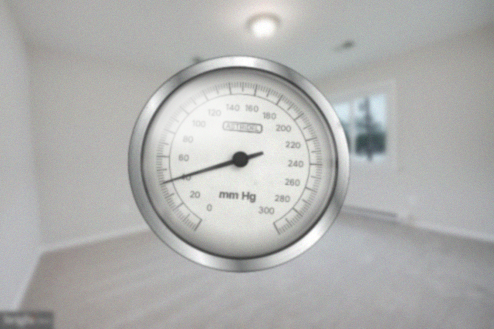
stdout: mmHg 40
